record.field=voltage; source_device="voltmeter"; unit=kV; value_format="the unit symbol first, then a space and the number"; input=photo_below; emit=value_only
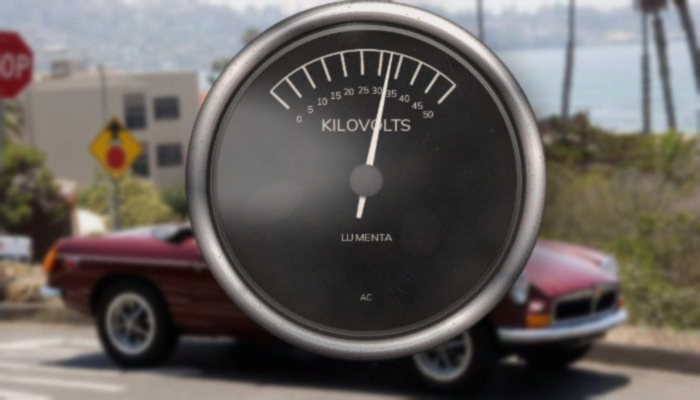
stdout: kV 32.5
